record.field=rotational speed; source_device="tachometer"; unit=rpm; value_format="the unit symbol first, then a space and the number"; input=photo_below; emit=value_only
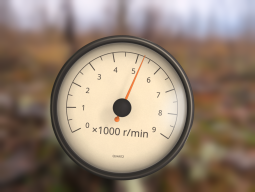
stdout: rpm 5250
